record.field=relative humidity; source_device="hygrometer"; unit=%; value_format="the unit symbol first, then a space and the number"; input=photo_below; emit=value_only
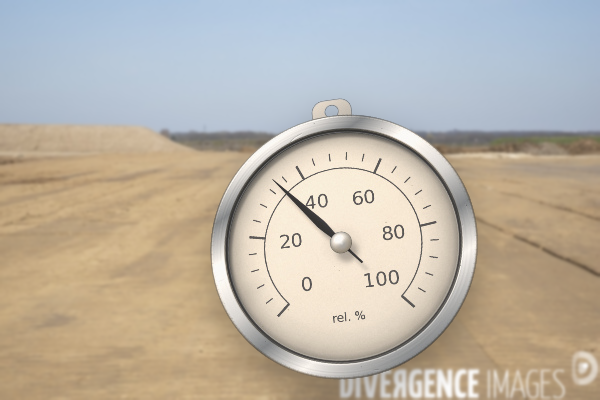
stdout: % 34
